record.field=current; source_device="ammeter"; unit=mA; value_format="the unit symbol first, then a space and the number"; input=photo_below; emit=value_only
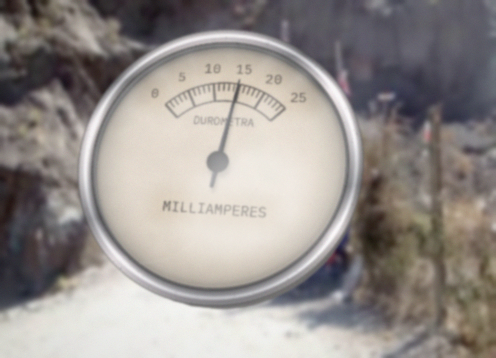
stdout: mA 15
